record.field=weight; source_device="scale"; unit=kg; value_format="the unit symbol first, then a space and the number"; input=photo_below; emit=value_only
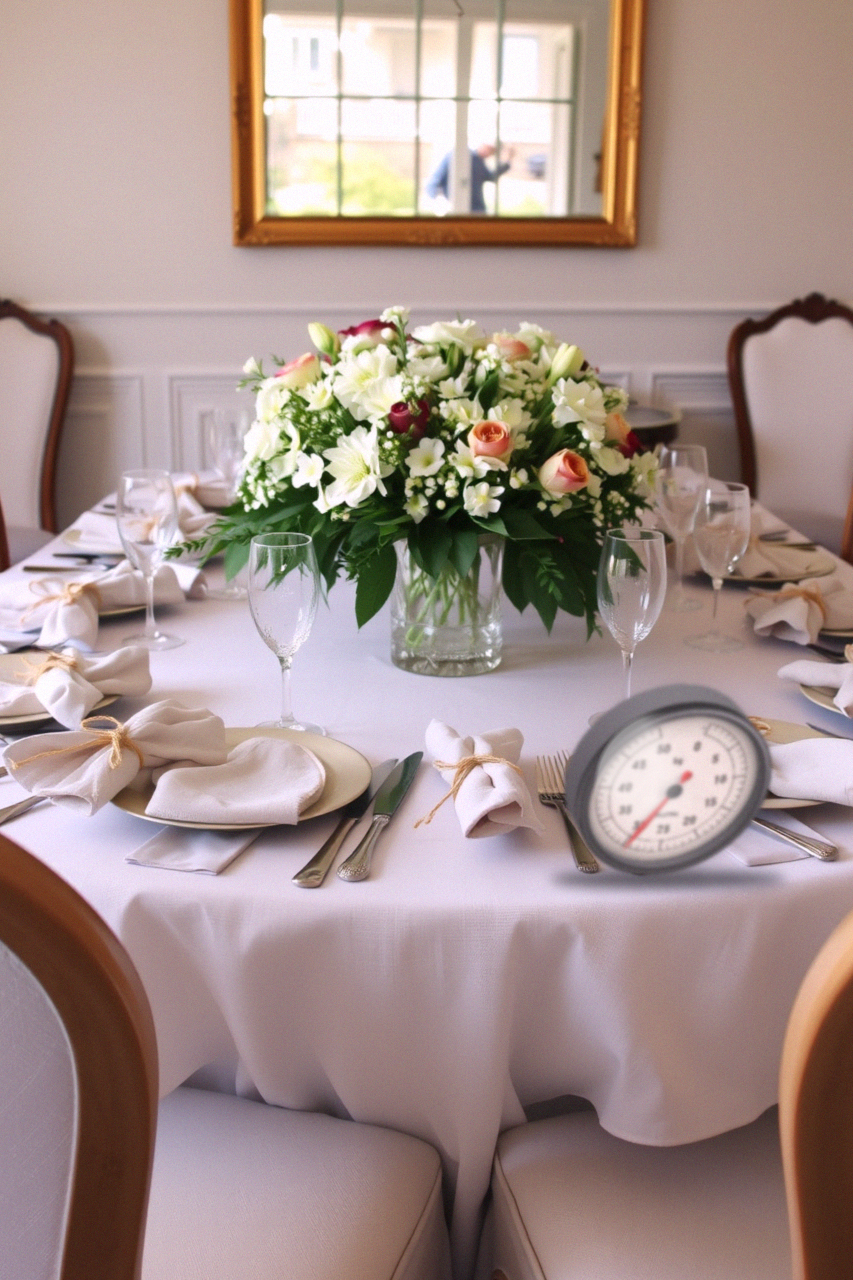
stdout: kg 30
